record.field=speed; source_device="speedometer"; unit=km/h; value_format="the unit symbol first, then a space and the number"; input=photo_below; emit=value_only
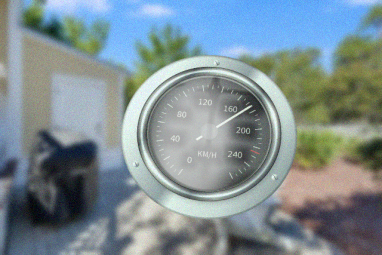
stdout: km/h 175
